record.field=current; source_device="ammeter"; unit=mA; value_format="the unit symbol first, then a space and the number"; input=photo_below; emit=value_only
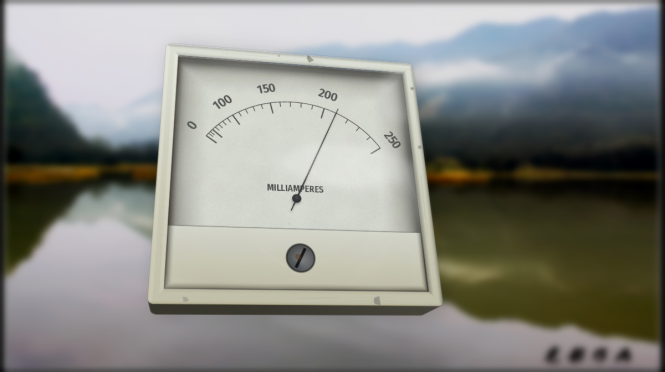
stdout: mA 210
